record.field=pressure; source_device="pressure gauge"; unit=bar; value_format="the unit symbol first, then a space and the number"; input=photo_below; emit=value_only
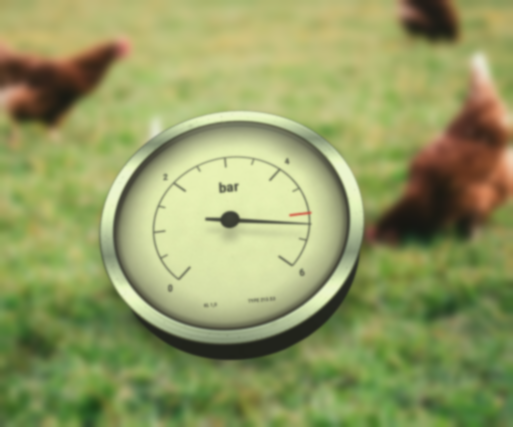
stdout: bar 5.25
